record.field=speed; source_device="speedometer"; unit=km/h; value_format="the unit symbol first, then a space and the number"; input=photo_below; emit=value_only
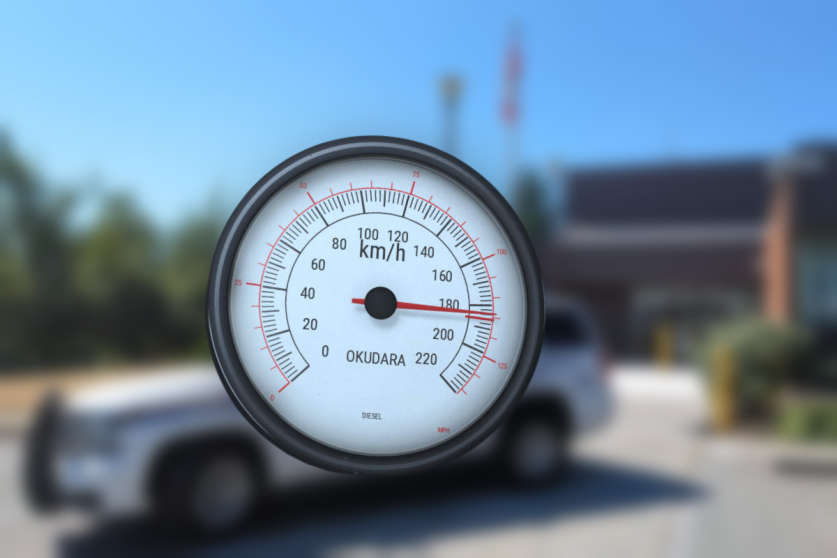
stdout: km/h 184
